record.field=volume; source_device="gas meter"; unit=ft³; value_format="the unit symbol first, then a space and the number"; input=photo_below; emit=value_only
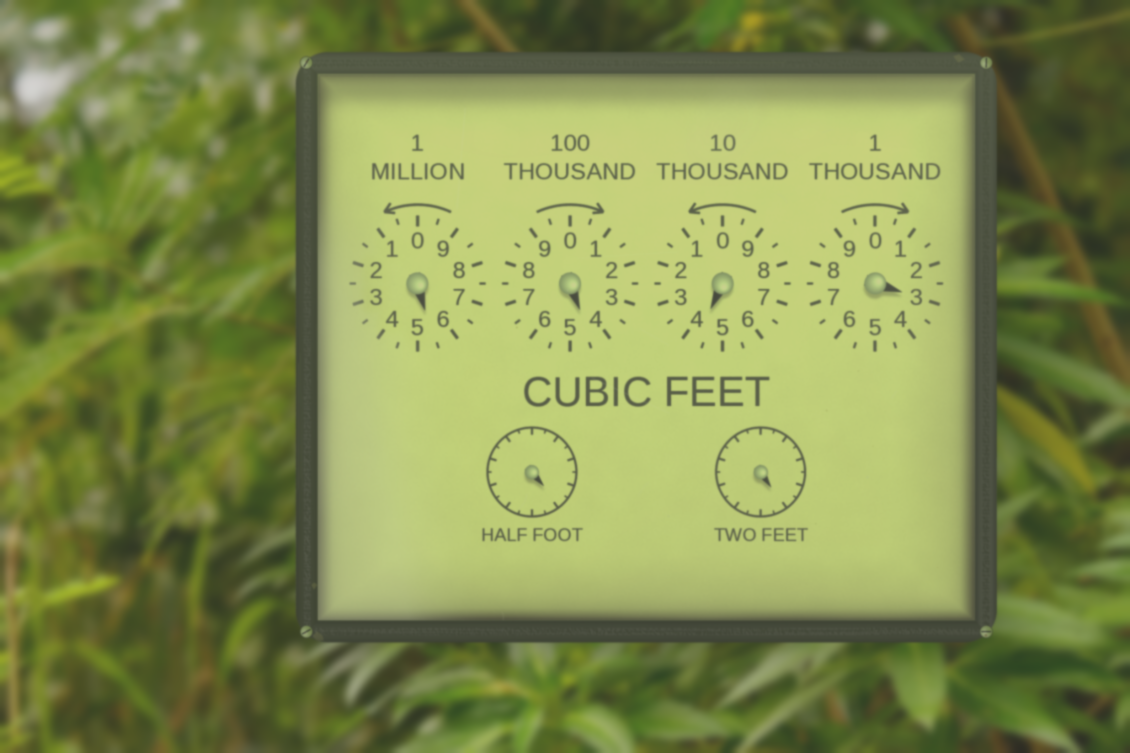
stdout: ft³ 544300
